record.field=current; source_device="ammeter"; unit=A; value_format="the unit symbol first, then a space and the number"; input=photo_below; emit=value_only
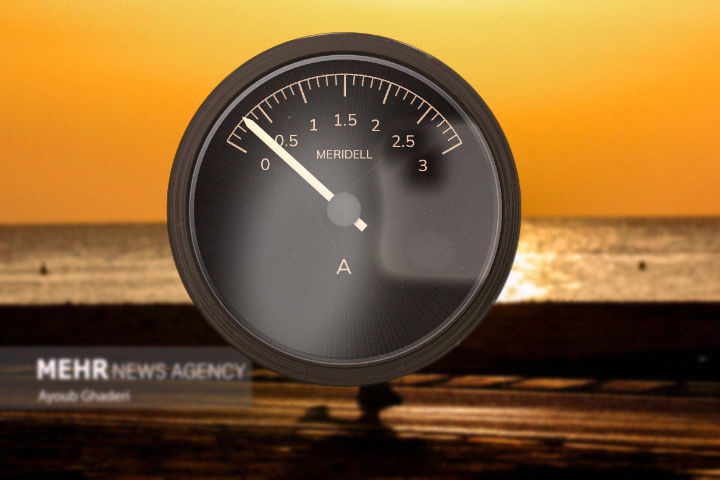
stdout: A 0.3
